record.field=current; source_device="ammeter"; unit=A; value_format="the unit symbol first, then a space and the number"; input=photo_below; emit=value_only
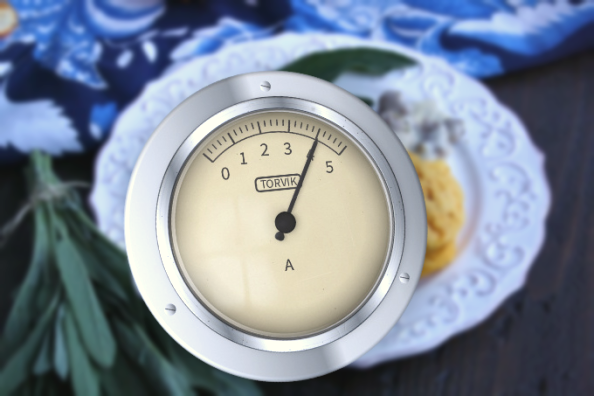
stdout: A 4
